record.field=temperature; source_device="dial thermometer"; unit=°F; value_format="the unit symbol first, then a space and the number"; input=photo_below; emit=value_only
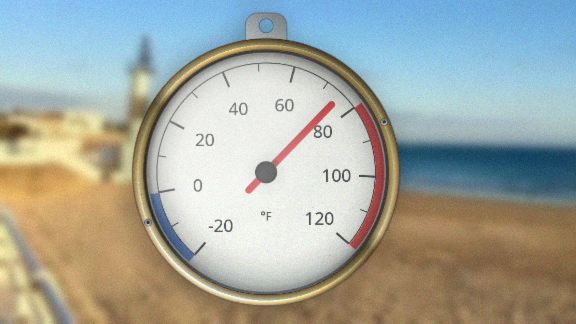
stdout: °F 75
